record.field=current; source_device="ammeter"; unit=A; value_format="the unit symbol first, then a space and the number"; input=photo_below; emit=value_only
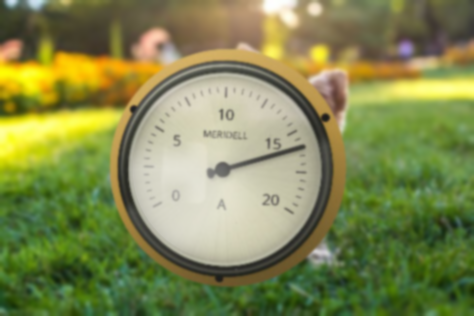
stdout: A 16
